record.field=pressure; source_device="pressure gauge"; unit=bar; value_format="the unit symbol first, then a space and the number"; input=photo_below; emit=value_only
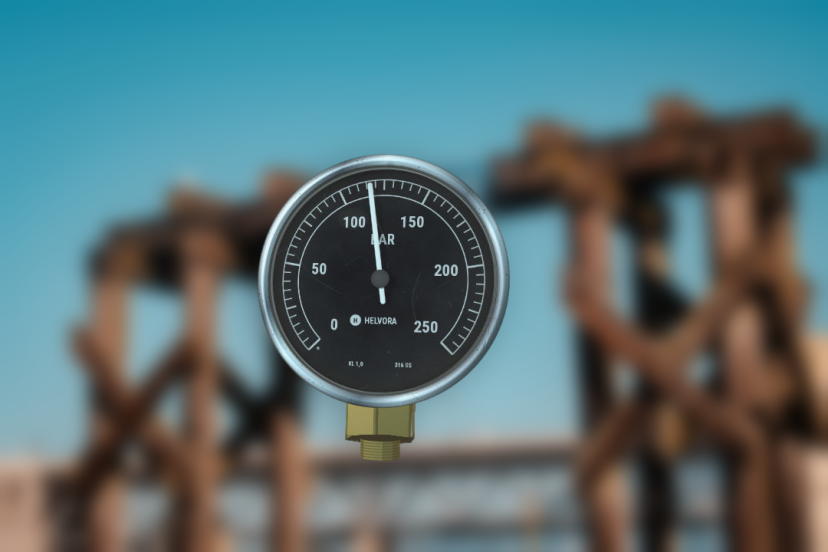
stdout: bar 117.5
